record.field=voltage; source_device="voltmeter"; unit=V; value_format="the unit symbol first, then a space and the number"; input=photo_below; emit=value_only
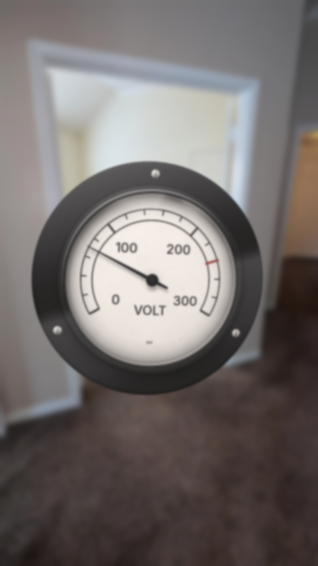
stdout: V 70
